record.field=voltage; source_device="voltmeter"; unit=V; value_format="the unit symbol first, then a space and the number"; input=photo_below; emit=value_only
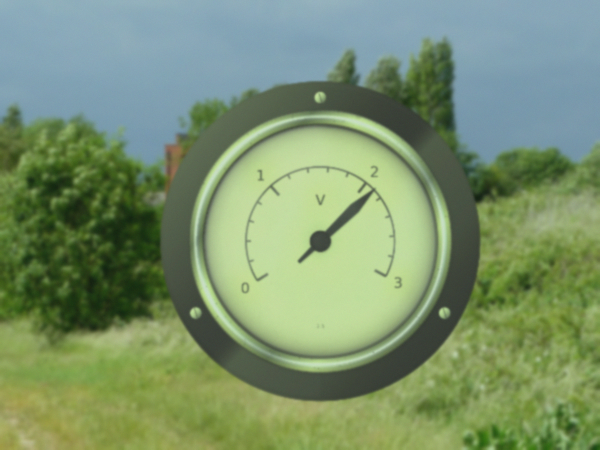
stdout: V 2.1
